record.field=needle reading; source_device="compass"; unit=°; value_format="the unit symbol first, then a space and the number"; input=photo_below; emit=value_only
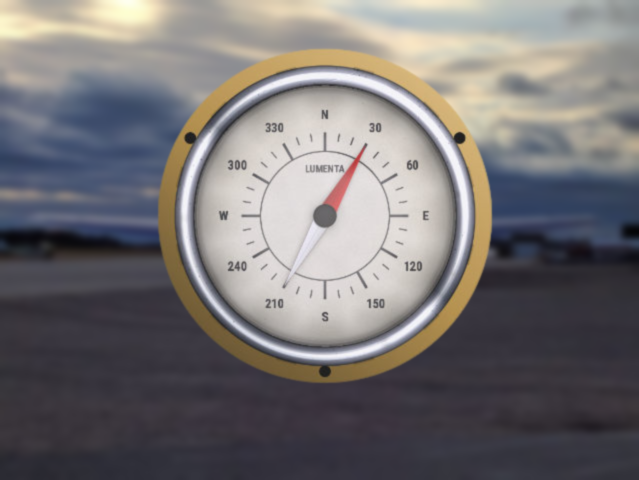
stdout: ° 30
